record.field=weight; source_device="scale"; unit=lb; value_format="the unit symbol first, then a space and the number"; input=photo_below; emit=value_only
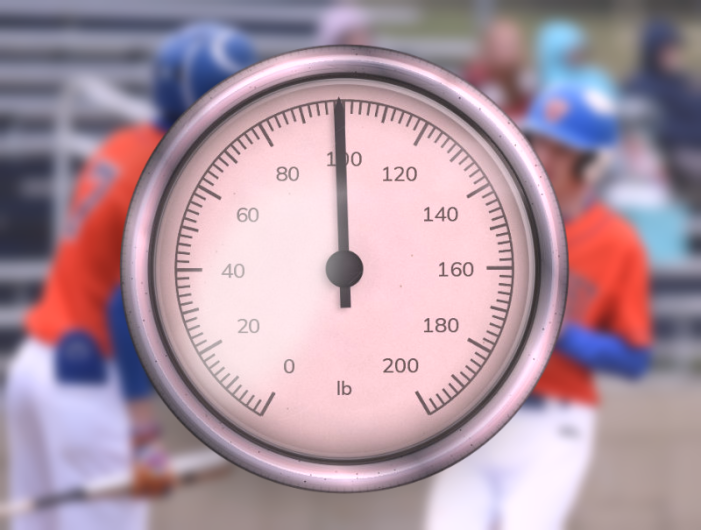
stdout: lb 99
